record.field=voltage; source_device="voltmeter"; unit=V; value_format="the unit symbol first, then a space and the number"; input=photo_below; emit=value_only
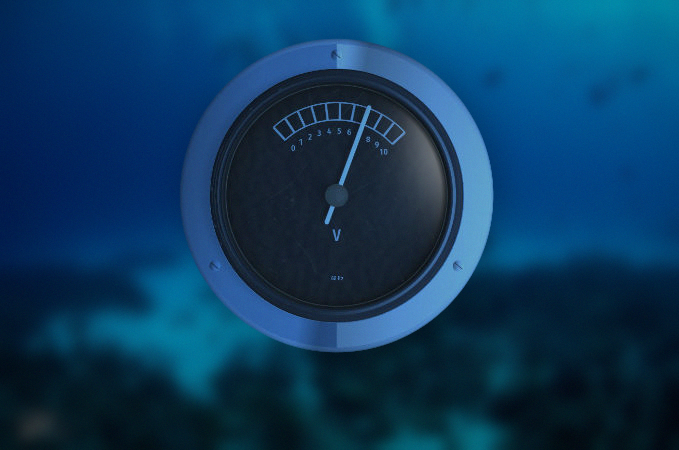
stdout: V 7
